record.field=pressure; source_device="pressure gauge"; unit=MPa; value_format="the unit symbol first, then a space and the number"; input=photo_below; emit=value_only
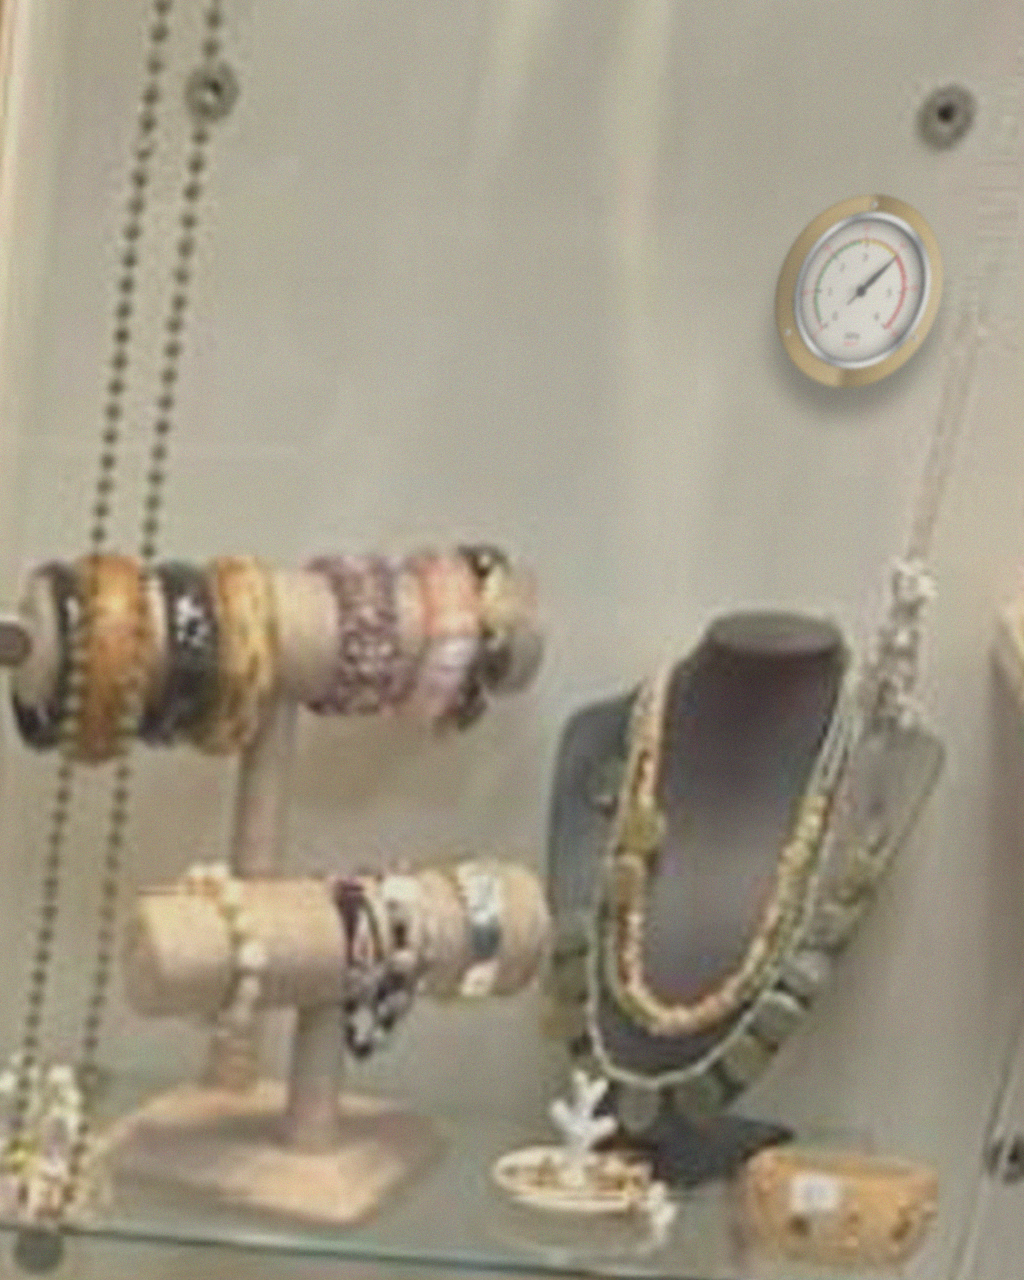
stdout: MPa 4
